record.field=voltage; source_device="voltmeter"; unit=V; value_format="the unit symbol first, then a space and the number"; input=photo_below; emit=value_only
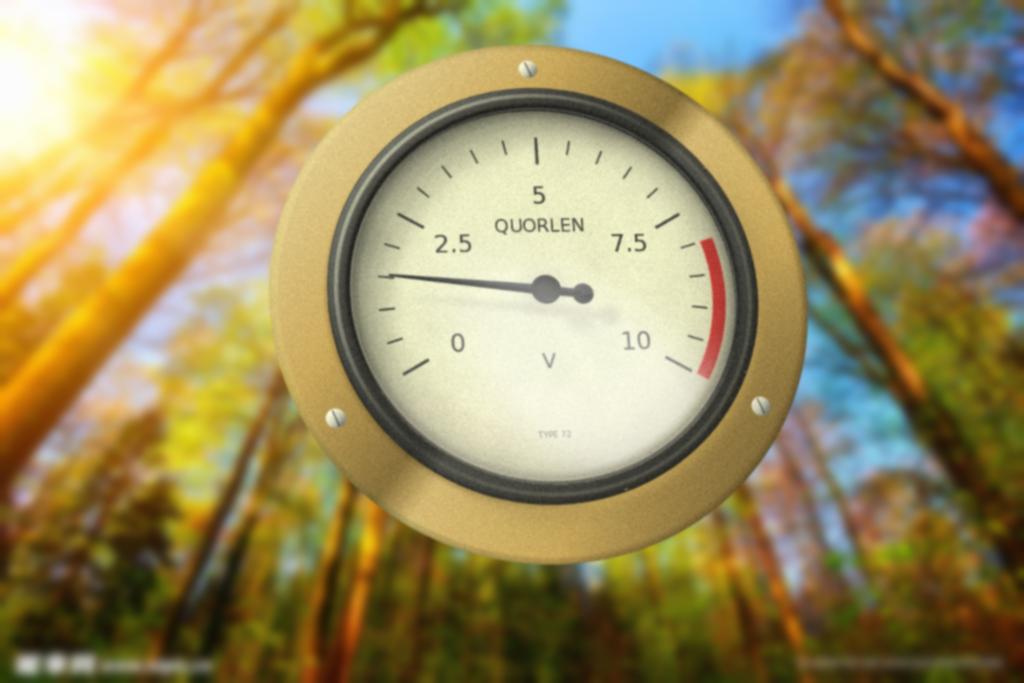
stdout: V 1.5
